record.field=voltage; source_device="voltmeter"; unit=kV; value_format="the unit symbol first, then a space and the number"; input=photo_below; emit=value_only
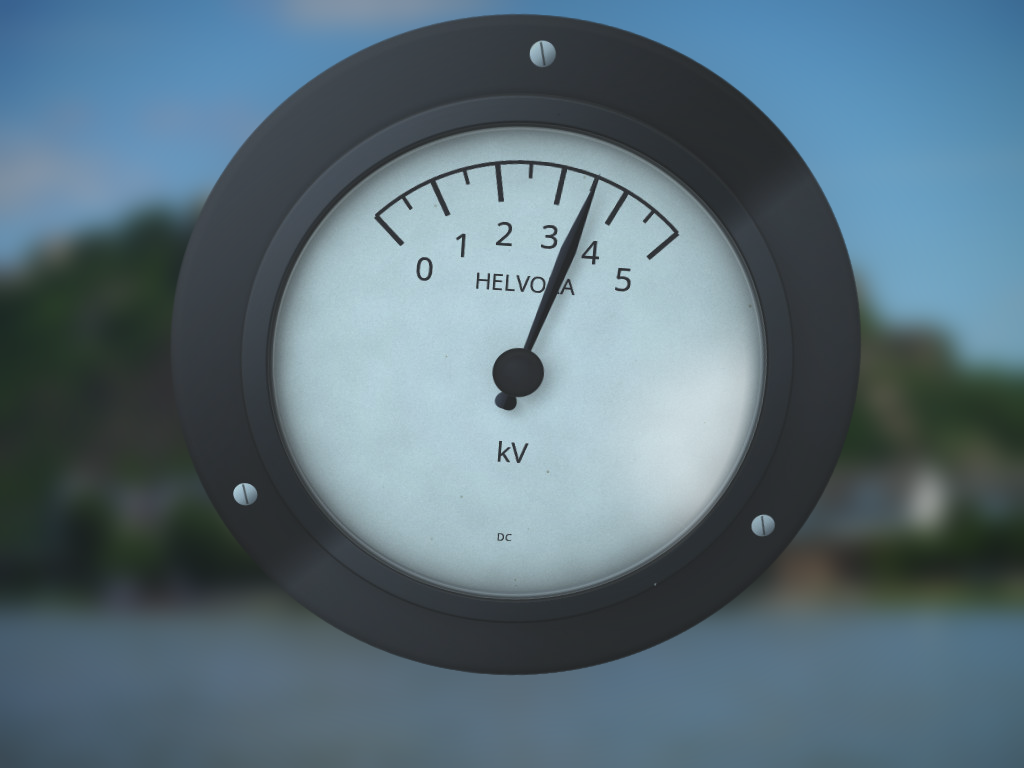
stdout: kV 3.5
